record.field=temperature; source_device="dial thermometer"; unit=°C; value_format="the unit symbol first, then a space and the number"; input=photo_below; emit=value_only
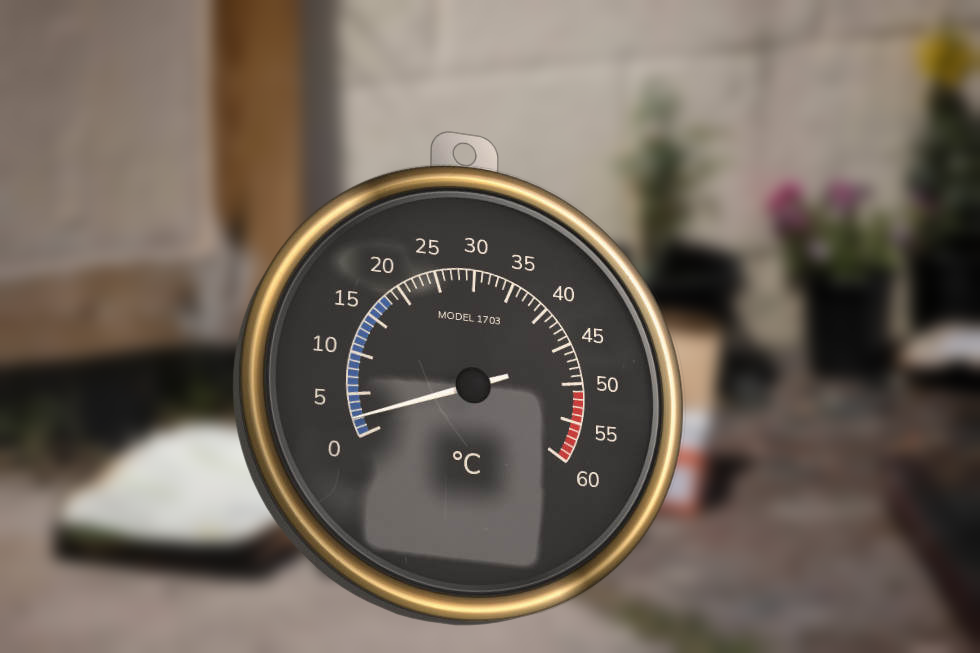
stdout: °C 2
